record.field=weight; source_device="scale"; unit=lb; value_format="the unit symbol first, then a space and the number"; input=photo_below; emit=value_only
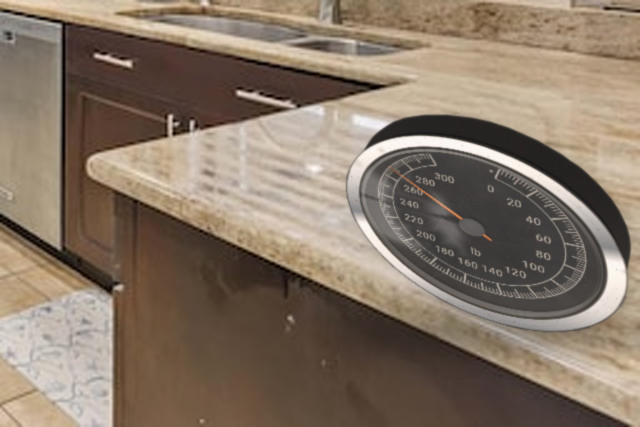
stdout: lb 270
